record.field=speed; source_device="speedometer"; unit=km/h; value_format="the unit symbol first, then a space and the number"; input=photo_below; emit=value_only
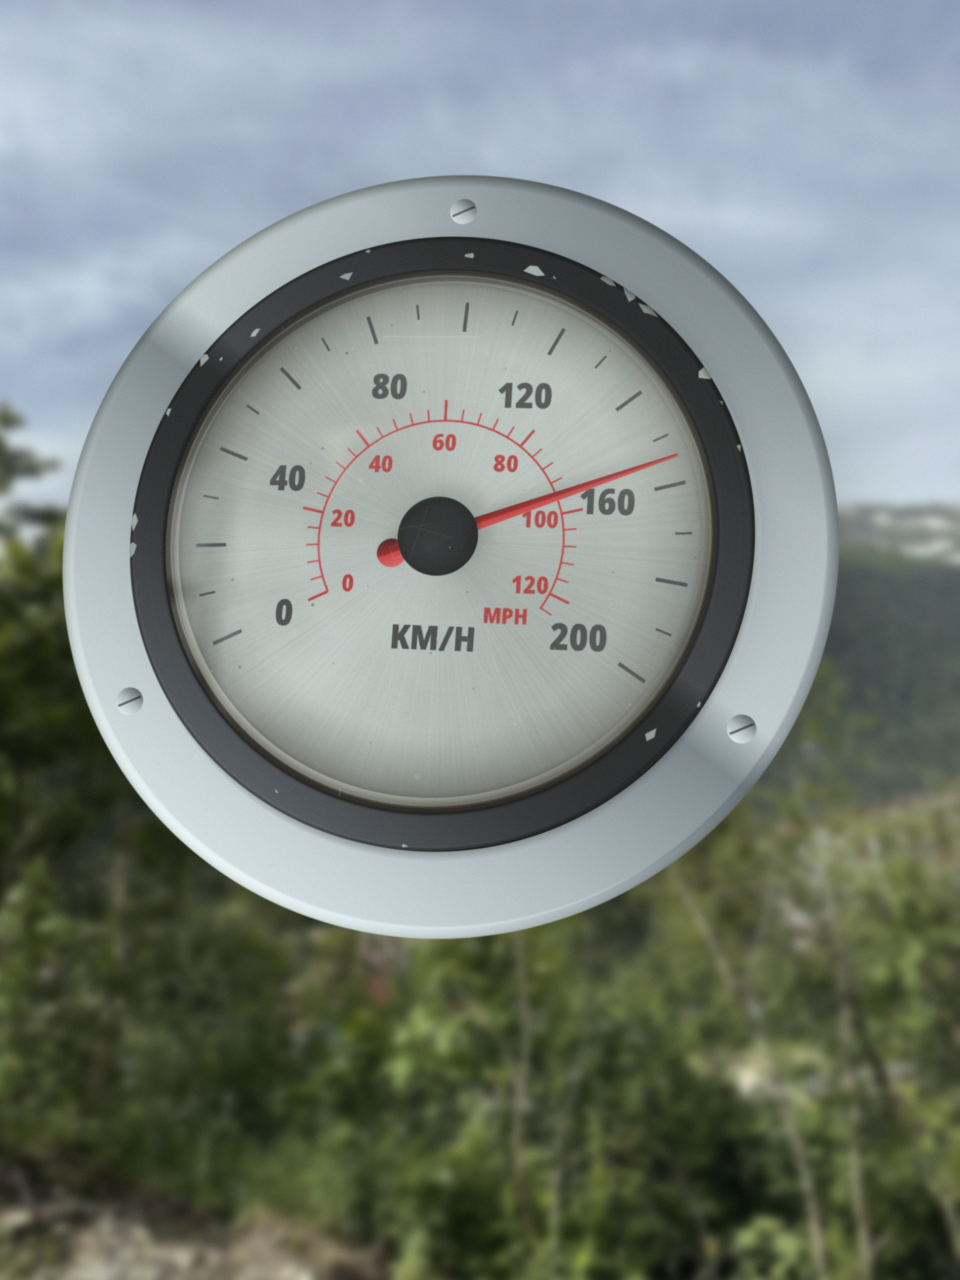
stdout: km/h 155
